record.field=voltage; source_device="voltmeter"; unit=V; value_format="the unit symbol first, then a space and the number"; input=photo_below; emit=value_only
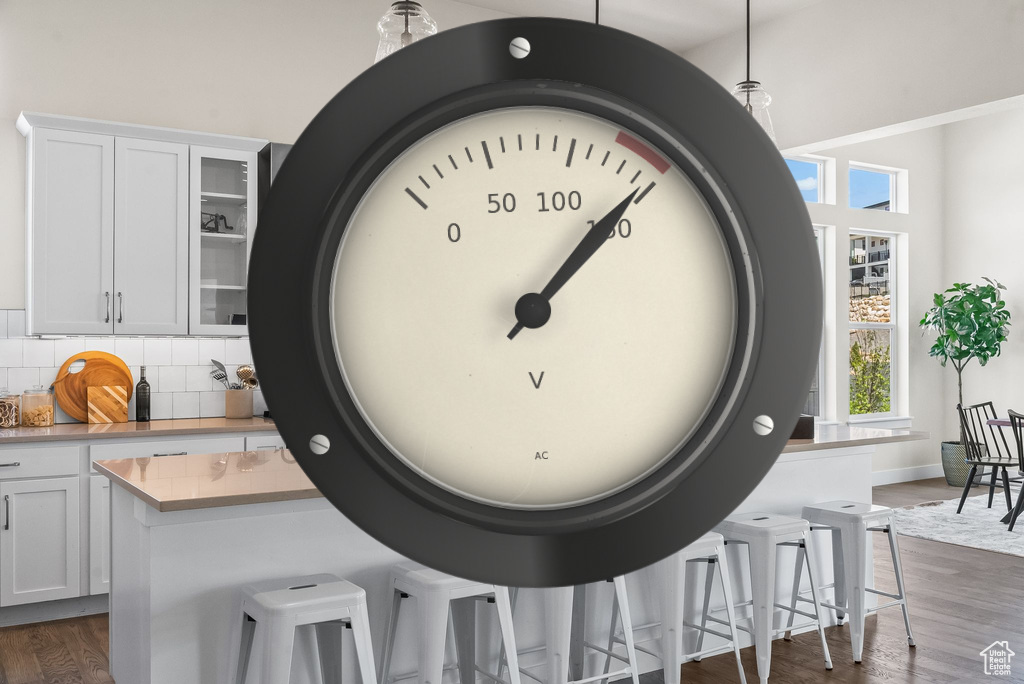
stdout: V 145
